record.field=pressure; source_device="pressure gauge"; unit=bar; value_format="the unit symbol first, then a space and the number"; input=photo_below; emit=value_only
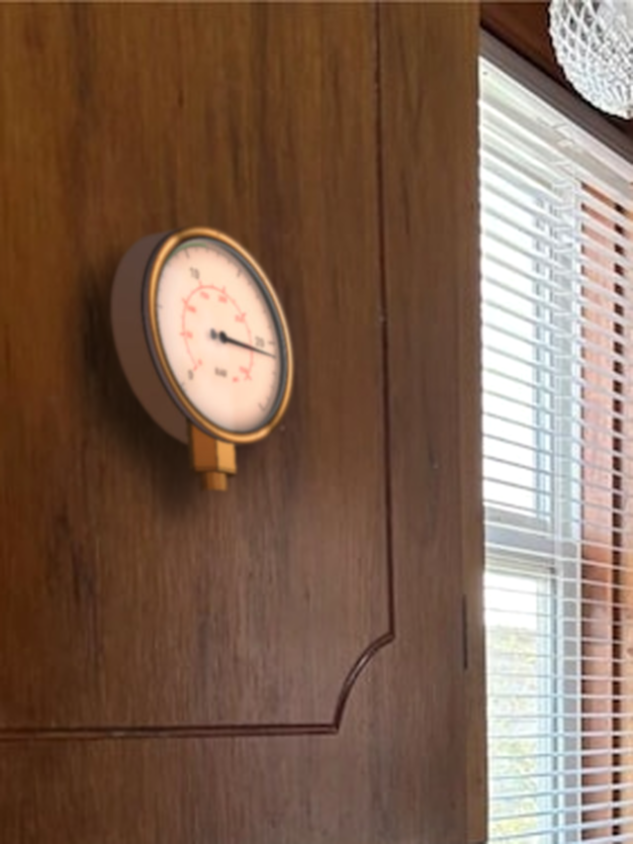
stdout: bar 21
